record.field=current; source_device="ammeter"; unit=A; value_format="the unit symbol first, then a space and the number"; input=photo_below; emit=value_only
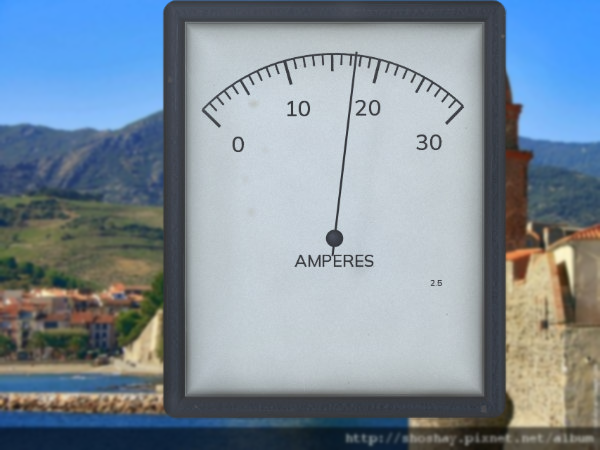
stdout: A 17.5
